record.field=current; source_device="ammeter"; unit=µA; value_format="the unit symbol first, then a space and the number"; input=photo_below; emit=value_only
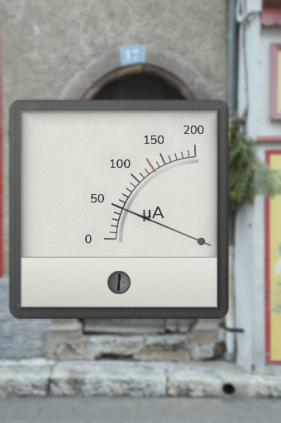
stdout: µA 50
